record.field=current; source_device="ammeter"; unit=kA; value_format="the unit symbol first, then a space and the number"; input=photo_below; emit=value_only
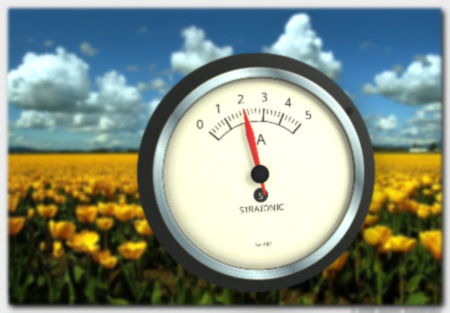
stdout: kA 2
